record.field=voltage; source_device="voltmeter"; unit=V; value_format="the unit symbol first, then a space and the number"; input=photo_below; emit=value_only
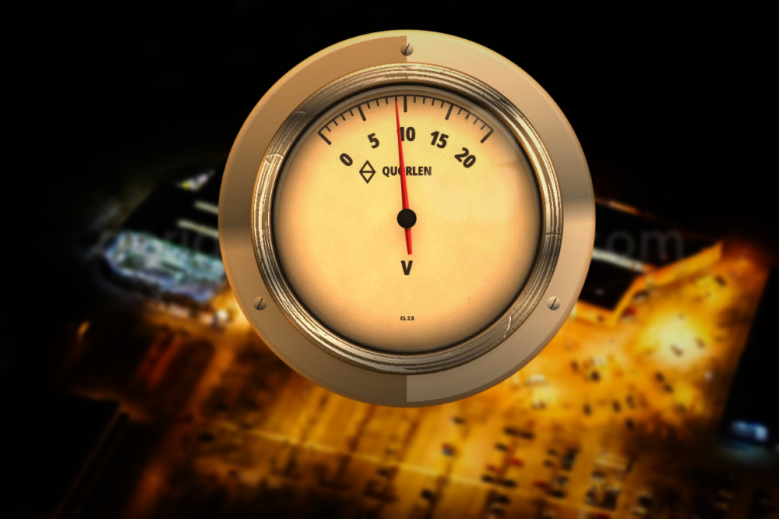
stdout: V 9
